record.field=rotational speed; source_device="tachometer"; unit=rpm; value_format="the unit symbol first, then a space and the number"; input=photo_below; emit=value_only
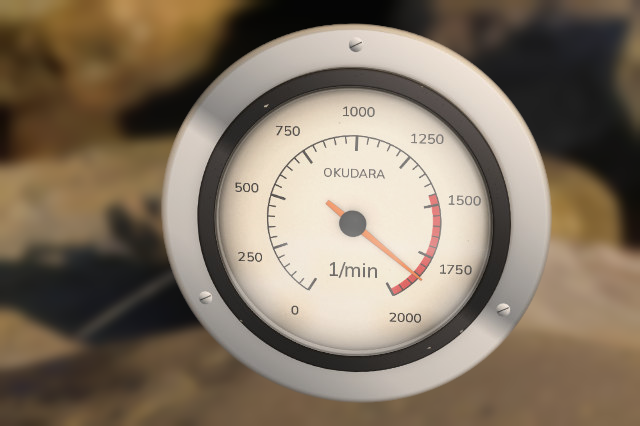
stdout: rpm 1850
